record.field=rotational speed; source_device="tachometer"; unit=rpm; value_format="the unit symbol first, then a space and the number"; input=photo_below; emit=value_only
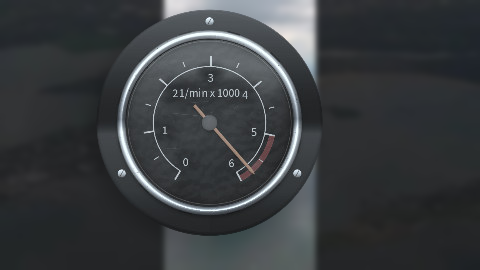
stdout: rpm 5750
